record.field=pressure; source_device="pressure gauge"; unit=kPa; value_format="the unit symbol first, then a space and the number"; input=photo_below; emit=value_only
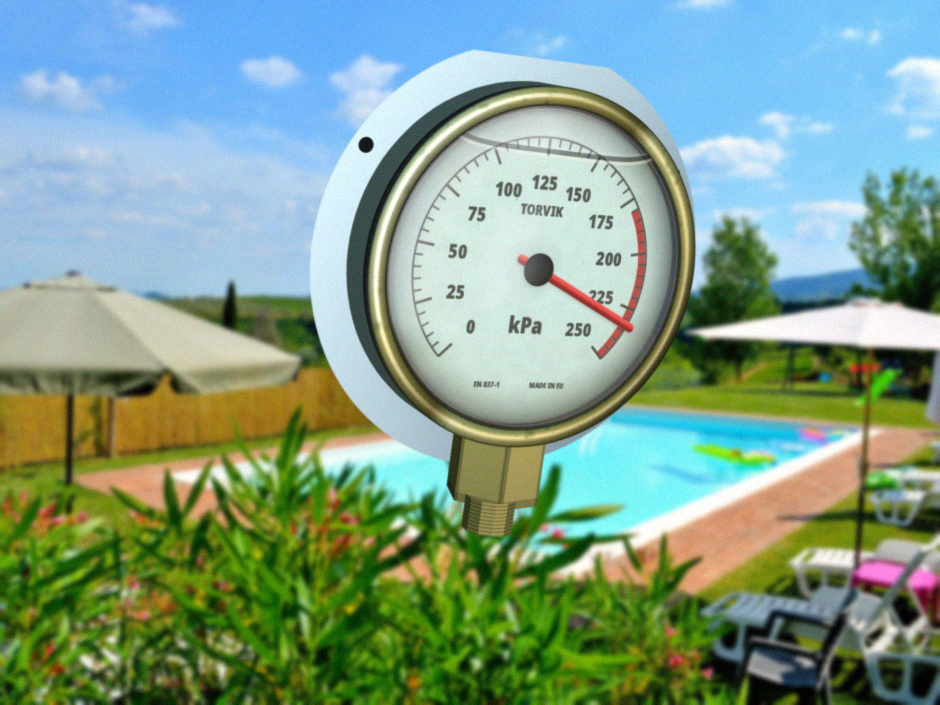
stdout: kPa 232.5
